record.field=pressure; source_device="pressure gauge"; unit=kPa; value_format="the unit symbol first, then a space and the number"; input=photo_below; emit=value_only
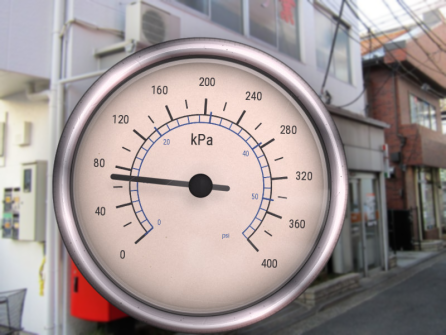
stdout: kPa 70
